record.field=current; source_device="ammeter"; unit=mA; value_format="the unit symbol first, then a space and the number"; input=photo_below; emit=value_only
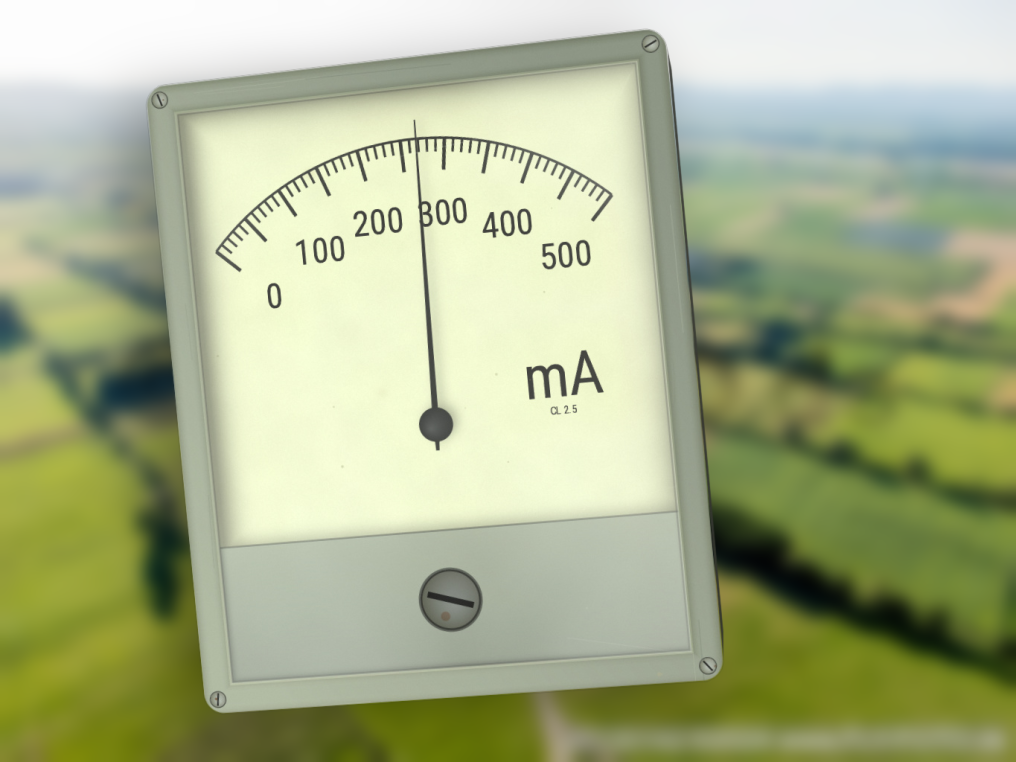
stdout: mA 270
